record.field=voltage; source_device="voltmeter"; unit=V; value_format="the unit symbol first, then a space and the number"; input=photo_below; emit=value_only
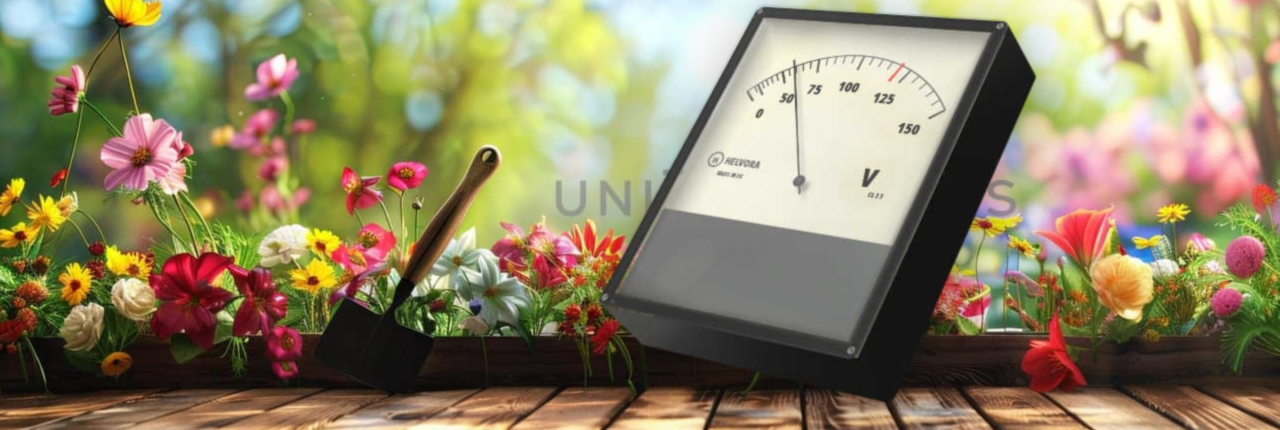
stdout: V 60
